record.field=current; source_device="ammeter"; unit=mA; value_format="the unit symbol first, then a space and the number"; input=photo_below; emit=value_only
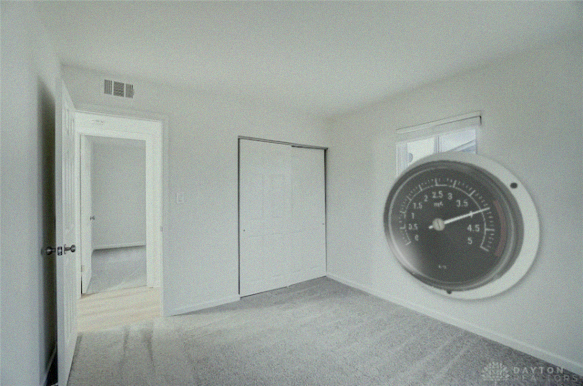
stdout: mA 4
